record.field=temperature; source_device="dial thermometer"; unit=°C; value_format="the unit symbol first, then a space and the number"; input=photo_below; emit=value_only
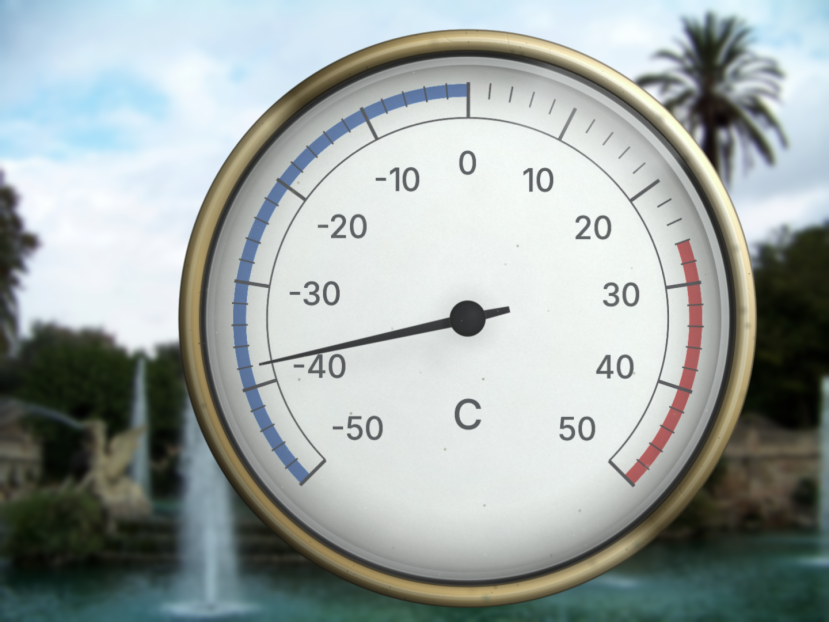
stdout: °C -38
